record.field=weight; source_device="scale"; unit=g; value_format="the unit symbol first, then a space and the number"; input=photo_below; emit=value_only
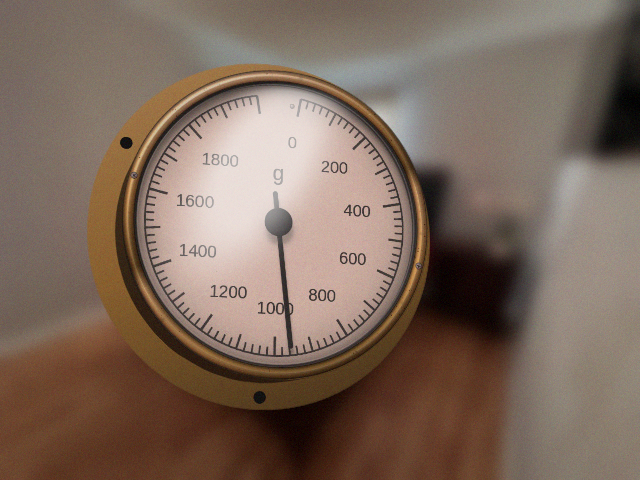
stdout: g 960
